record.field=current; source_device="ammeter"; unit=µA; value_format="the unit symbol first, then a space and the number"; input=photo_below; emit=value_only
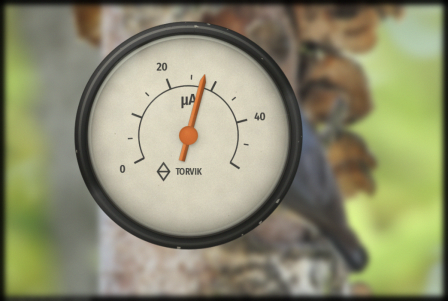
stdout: µA 27.5
